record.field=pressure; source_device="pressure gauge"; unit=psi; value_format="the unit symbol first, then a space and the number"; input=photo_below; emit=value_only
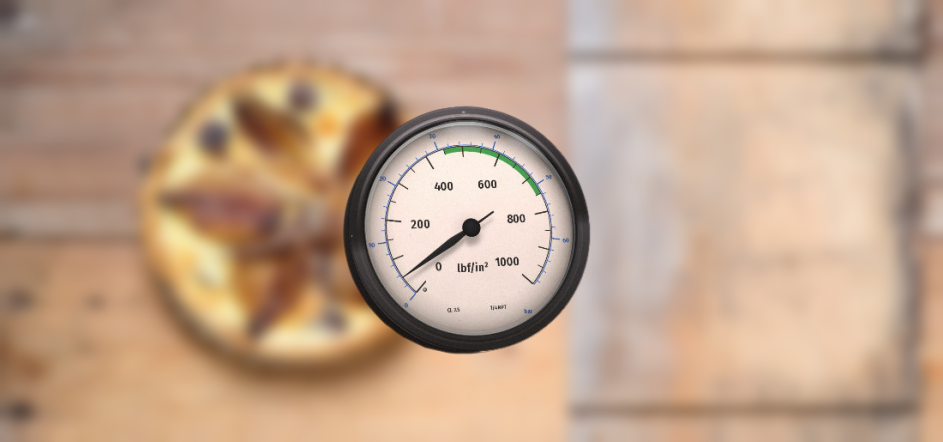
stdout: psi 50
